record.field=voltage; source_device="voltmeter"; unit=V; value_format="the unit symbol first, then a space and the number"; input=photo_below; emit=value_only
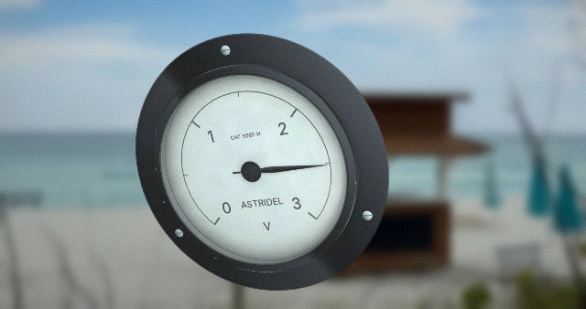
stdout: V 2.5
